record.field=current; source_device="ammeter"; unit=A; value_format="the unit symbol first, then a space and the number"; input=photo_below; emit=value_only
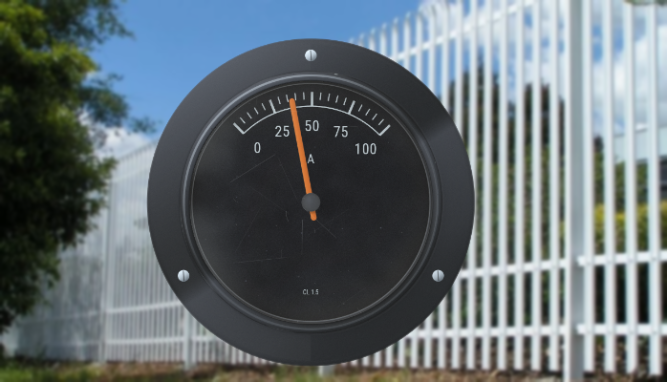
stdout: A 37.5
